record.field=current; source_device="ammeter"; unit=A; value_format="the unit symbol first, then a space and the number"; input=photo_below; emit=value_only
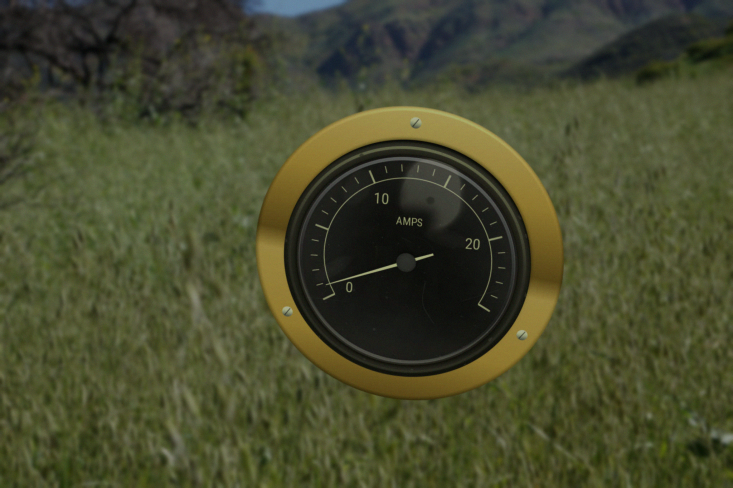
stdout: A 1
